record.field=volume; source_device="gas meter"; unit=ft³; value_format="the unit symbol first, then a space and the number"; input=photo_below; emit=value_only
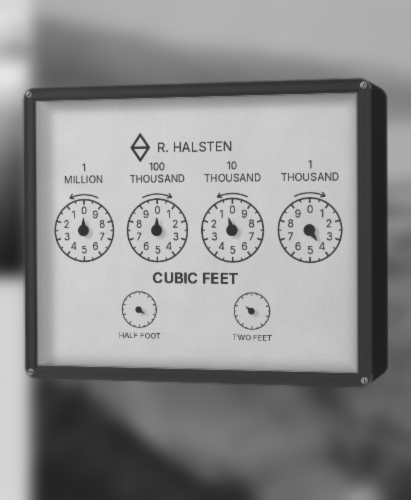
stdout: ft³ 400
